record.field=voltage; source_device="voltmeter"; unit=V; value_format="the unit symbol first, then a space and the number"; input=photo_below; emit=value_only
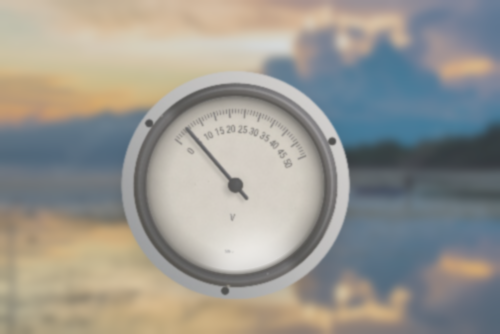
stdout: V 5
